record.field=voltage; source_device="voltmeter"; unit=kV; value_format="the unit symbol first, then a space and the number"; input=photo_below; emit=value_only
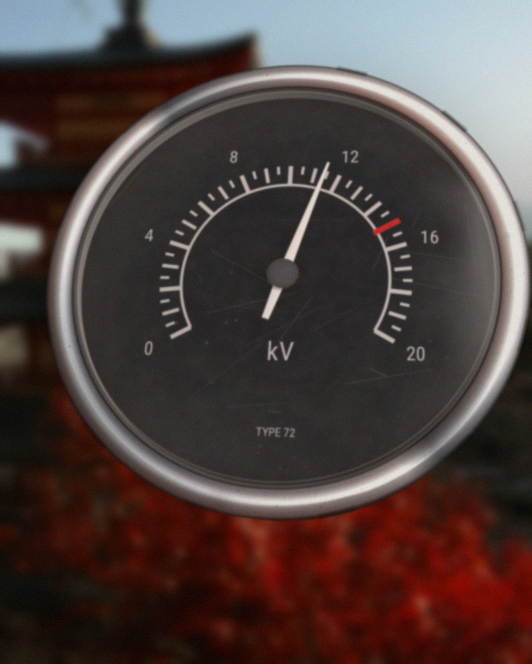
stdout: kV 11.5
